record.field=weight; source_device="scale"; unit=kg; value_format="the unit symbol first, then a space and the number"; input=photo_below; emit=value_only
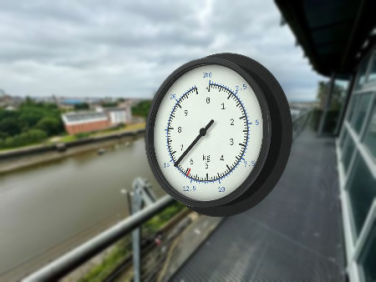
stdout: kg 6.5
